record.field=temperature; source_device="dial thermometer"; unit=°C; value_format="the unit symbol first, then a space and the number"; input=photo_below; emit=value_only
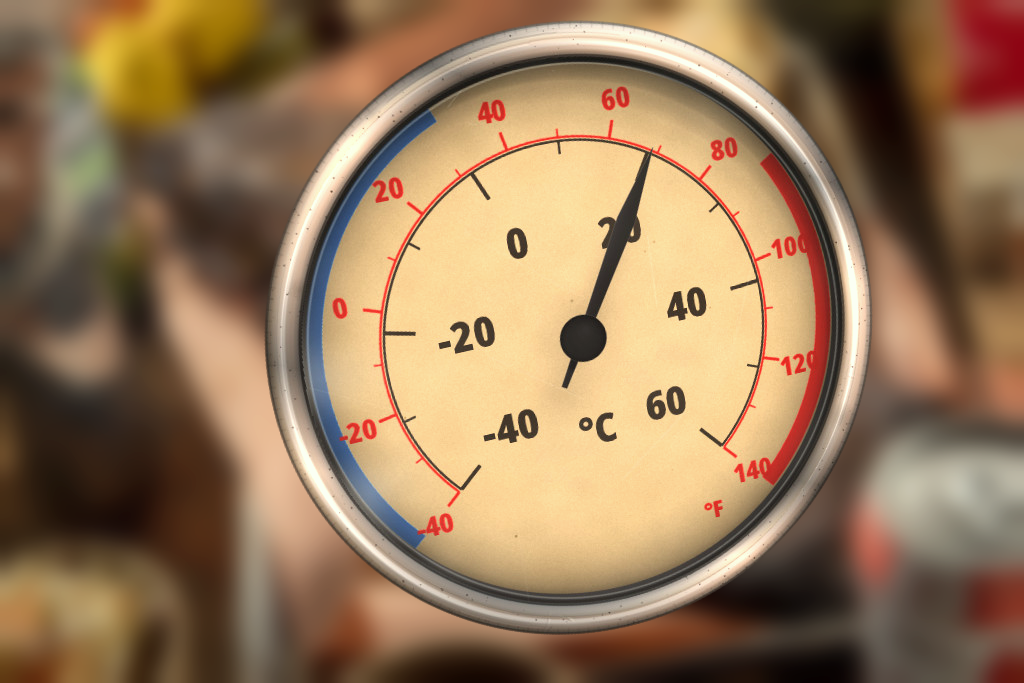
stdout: °C 20
